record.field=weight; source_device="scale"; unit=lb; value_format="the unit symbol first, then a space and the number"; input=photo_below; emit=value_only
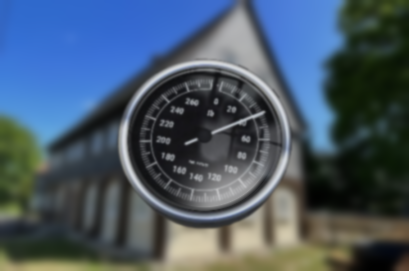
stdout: lb 40
